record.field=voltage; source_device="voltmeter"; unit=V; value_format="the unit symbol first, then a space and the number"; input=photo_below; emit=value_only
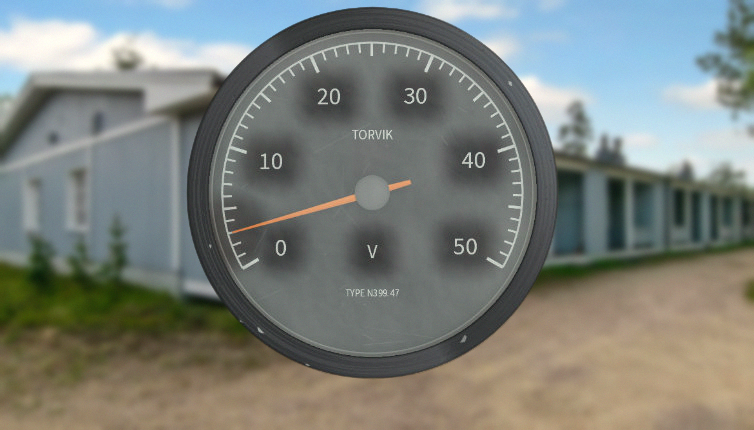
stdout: V 3
